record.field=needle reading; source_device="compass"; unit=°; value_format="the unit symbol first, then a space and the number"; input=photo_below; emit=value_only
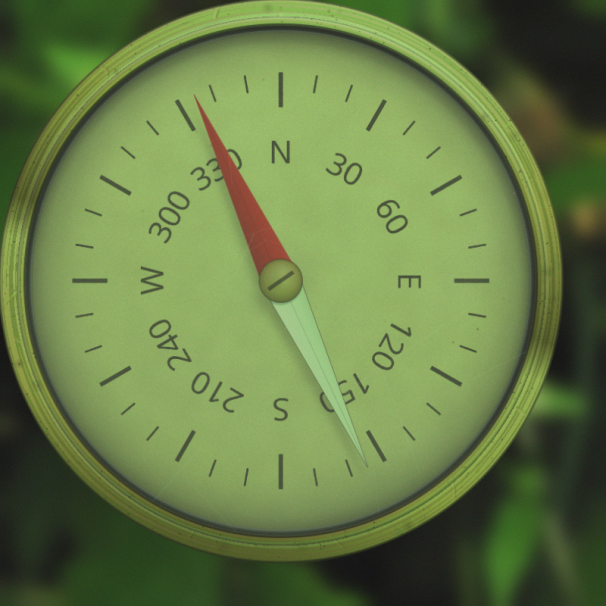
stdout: ° 335
